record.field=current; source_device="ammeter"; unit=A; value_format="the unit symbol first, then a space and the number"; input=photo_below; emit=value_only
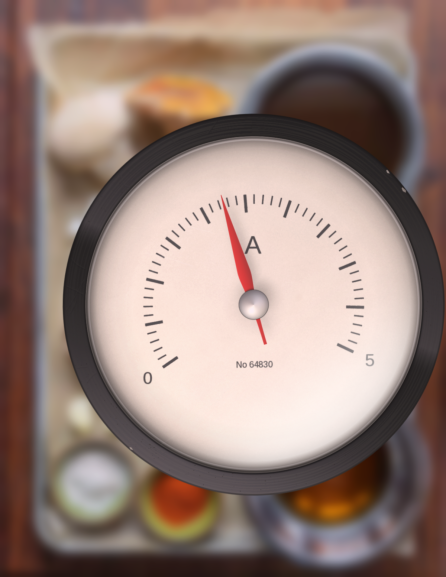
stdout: A 2.25
